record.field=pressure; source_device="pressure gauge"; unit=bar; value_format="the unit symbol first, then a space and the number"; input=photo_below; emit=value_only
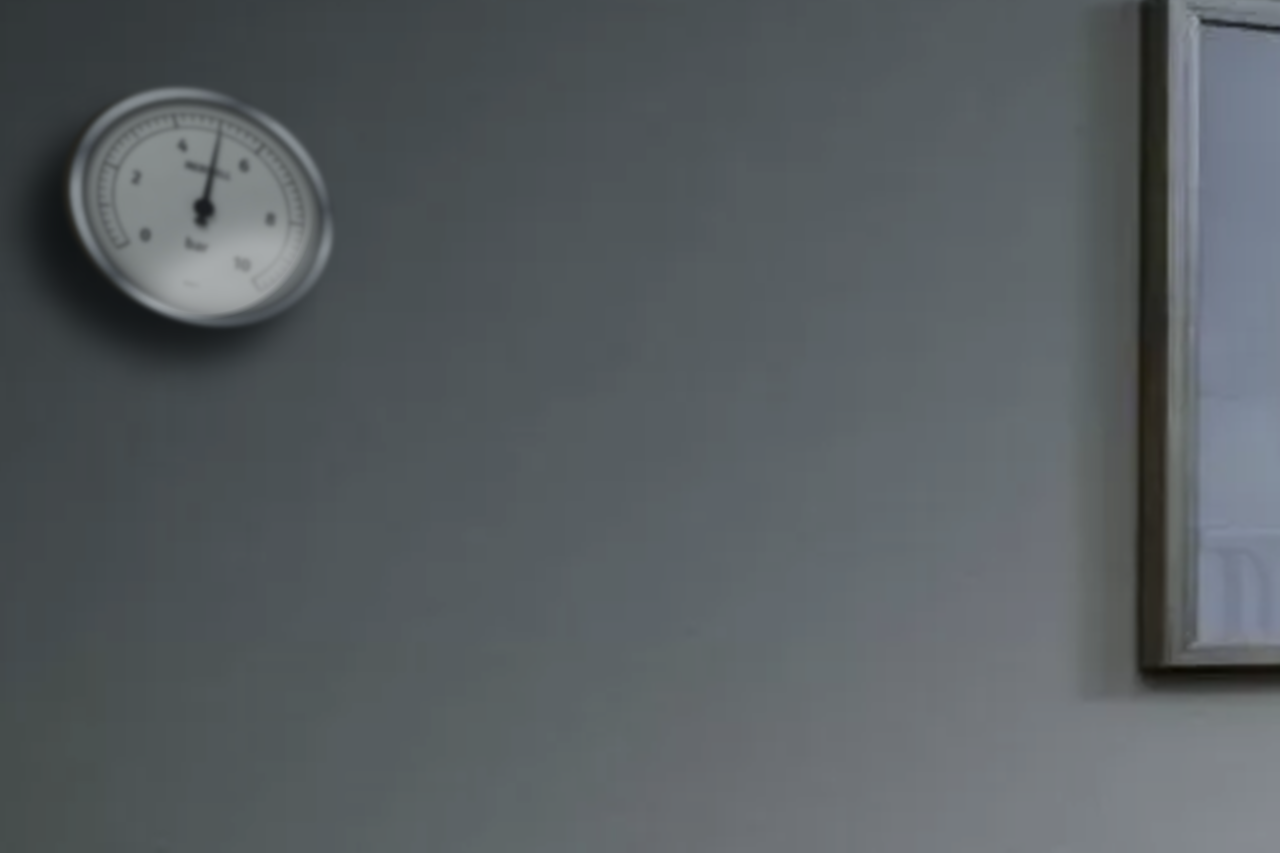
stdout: bar 5
